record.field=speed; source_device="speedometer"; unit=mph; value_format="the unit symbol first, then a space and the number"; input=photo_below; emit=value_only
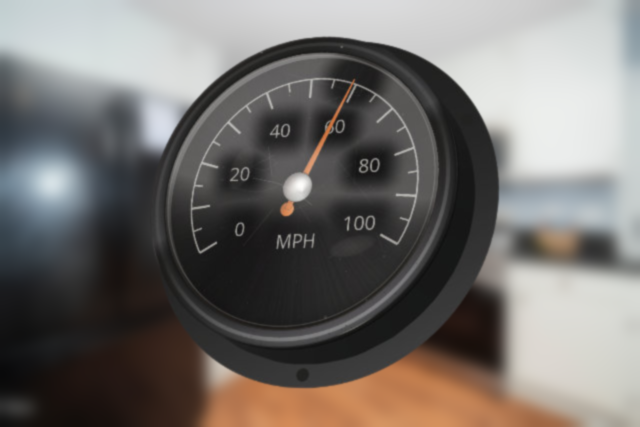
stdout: mph 60
